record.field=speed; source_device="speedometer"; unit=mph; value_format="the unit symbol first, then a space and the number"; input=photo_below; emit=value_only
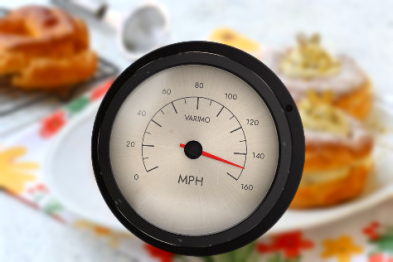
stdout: mph 150
